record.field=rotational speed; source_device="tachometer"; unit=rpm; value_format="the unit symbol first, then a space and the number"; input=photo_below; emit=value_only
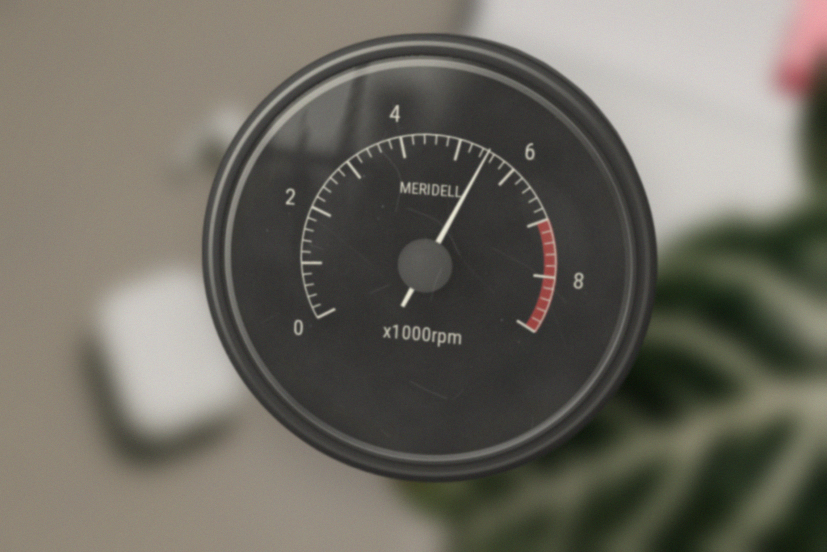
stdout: rpm 5500
